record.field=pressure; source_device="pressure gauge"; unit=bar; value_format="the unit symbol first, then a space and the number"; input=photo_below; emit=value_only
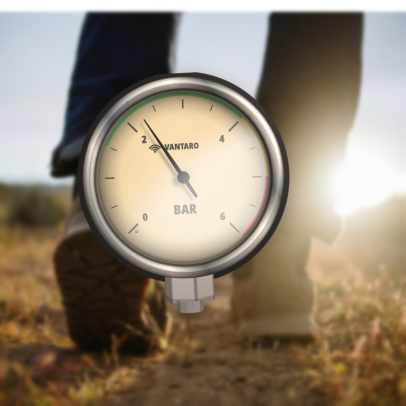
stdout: bar 2.25
